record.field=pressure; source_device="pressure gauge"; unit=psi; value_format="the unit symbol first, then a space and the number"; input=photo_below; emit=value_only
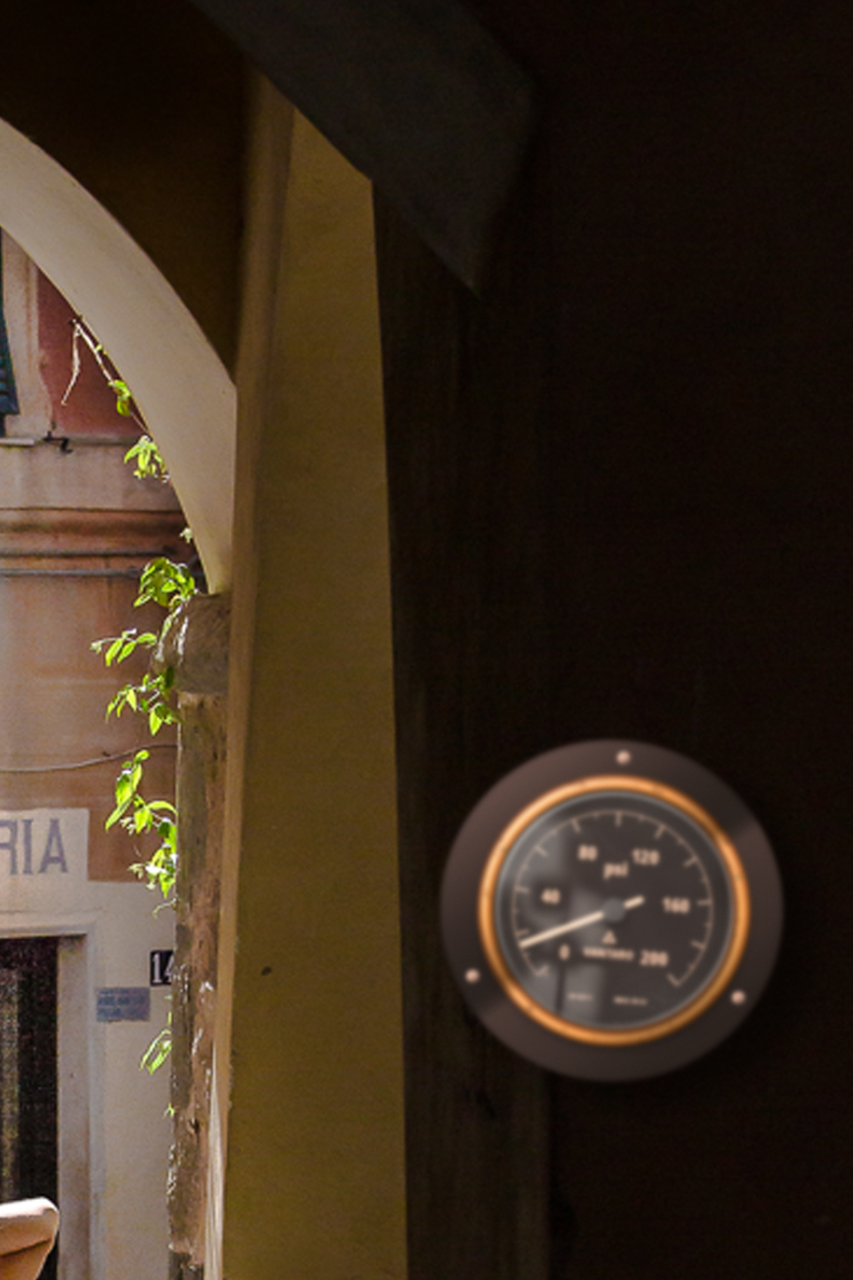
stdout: psi 15
